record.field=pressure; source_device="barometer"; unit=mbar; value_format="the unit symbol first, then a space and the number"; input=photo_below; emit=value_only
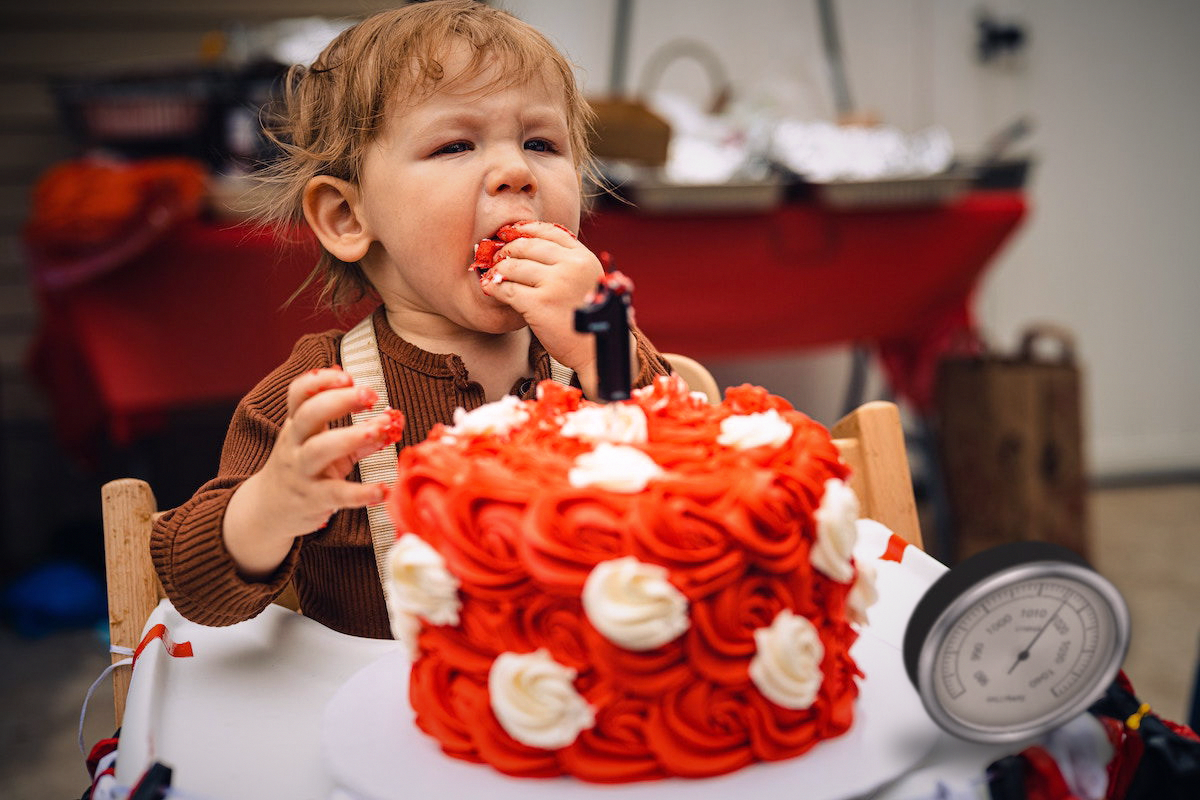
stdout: mbar 1015
